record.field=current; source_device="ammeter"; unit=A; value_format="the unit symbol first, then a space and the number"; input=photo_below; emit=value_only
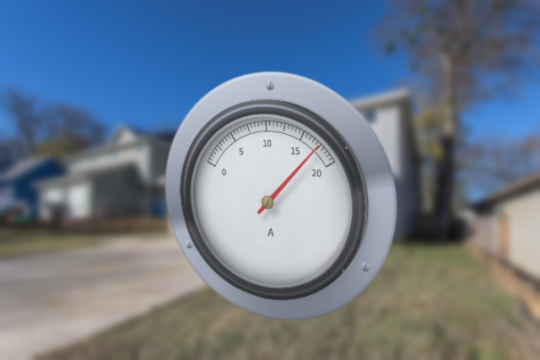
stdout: A 17.5
